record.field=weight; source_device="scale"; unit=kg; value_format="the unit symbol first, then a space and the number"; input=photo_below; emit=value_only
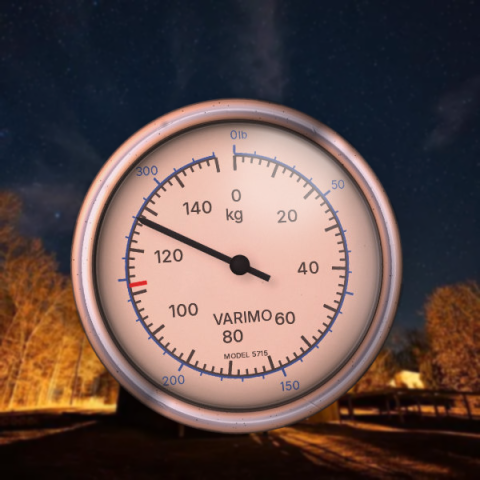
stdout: kg 127
